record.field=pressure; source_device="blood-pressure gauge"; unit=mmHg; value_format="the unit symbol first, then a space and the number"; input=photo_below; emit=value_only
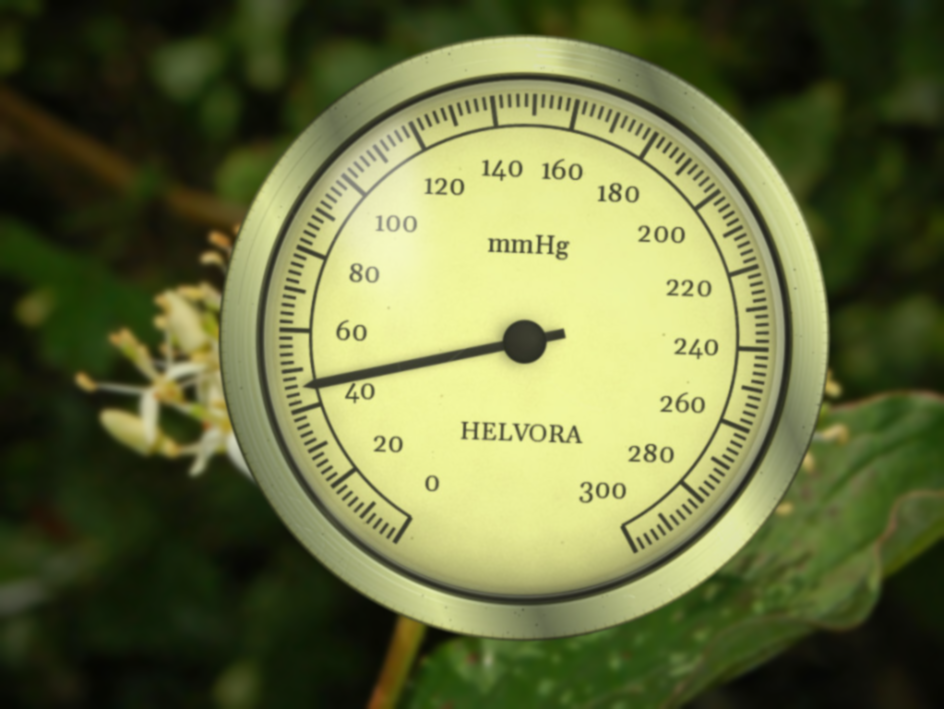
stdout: mmHg 46
